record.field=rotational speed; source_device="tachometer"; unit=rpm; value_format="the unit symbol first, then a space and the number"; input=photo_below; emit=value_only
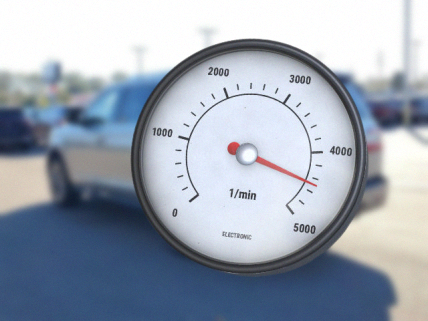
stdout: rpm 4500
